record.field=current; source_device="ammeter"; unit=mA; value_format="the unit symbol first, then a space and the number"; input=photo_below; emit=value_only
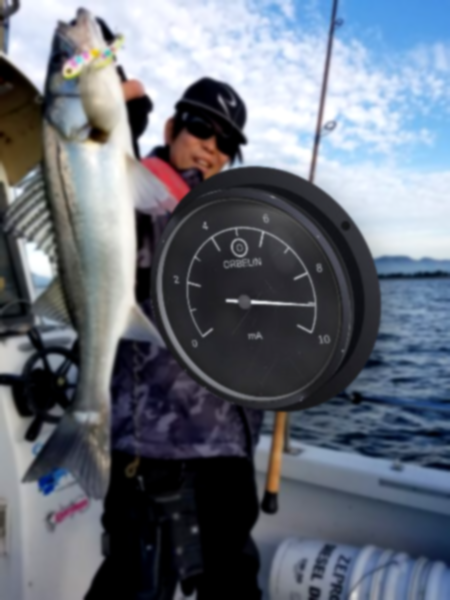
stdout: mA 9
